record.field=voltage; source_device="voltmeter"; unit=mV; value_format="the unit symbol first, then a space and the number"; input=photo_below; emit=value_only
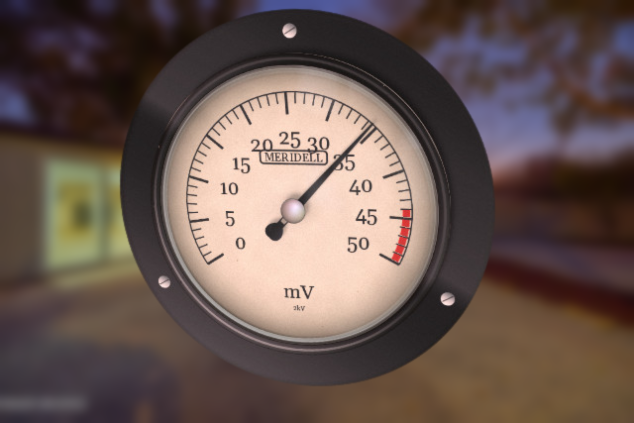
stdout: mV 34.5
